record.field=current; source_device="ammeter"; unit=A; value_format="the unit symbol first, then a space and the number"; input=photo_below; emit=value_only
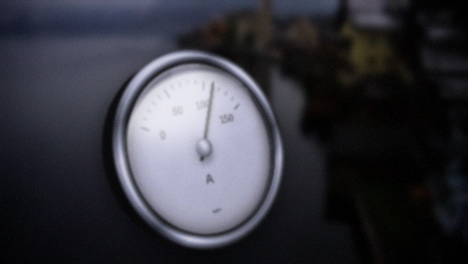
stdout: A 110
